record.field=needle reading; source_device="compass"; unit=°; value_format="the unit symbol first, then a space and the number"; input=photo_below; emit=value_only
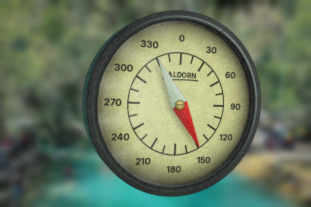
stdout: ° 150
